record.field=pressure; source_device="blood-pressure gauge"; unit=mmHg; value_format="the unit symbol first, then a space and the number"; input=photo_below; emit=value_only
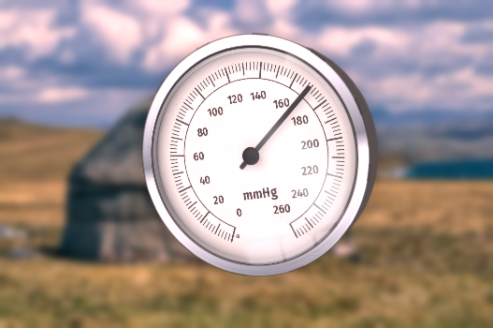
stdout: mmHg 170
